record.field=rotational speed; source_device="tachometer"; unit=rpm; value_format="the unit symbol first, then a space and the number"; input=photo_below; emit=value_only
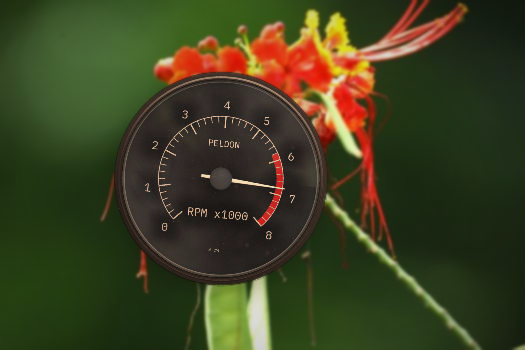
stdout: rpm 6800
